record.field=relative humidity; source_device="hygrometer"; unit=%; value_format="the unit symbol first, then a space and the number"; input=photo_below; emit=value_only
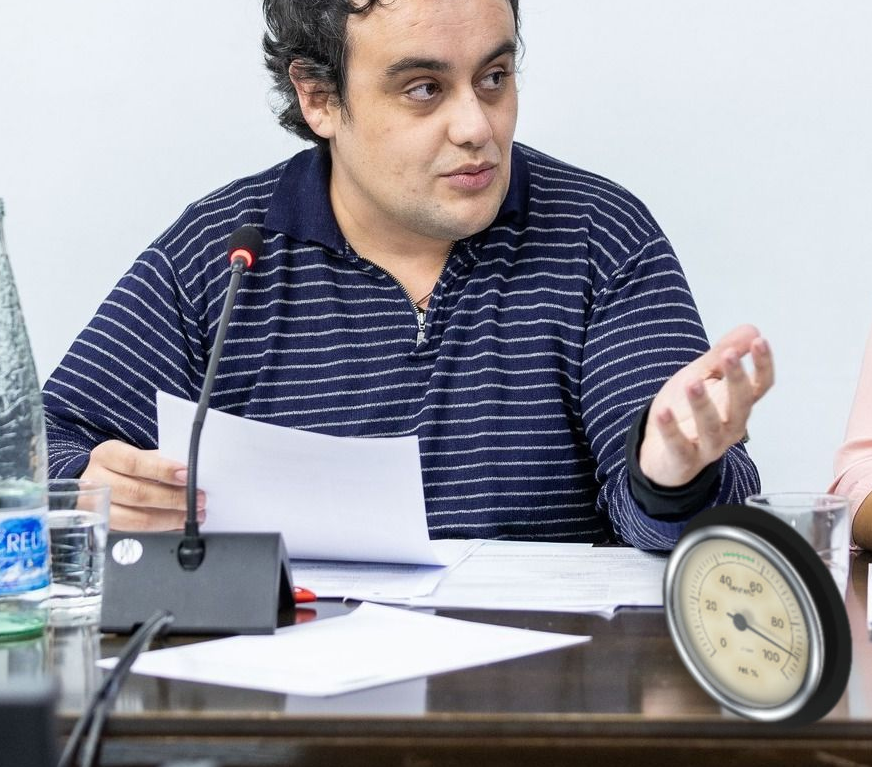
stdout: % 90
